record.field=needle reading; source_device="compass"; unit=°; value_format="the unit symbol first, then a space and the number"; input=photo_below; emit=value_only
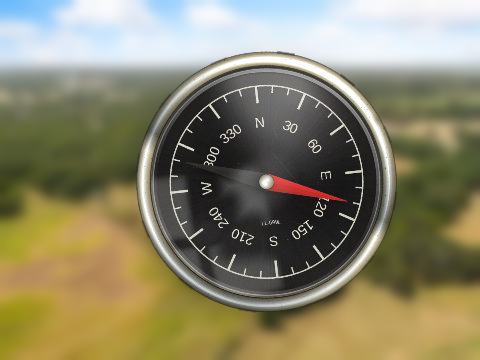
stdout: ° 110
